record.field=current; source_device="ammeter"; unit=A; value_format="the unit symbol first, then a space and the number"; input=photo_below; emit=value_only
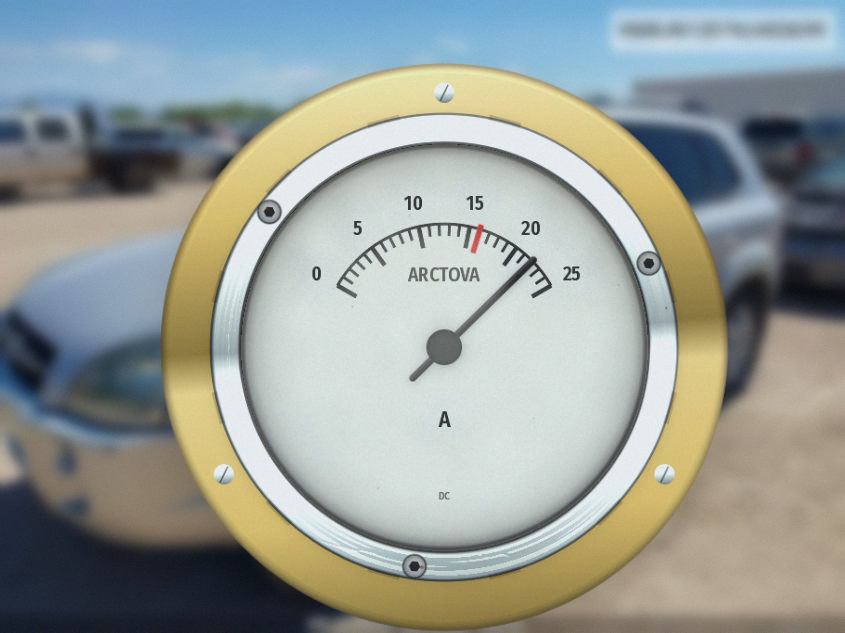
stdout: A 22
